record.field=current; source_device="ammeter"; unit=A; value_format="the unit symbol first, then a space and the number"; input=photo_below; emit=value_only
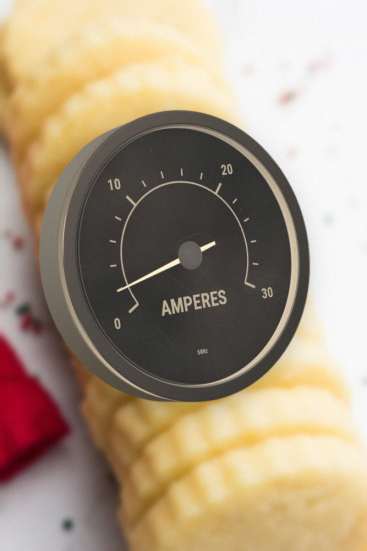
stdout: A 2
